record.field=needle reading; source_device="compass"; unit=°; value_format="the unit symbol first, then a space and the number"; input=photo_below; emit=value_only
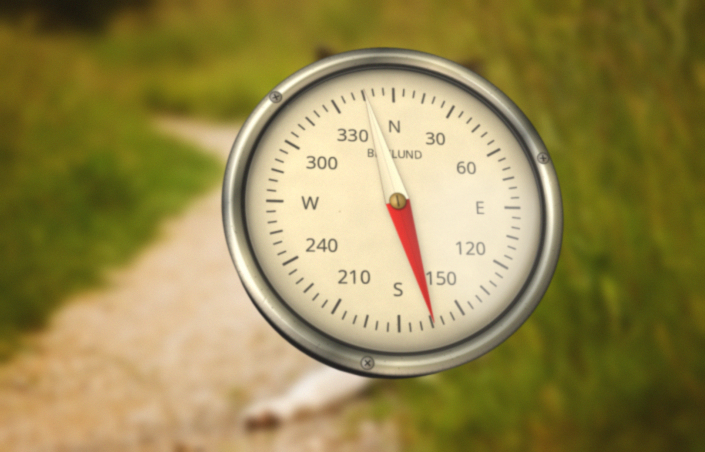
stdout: ° 165
